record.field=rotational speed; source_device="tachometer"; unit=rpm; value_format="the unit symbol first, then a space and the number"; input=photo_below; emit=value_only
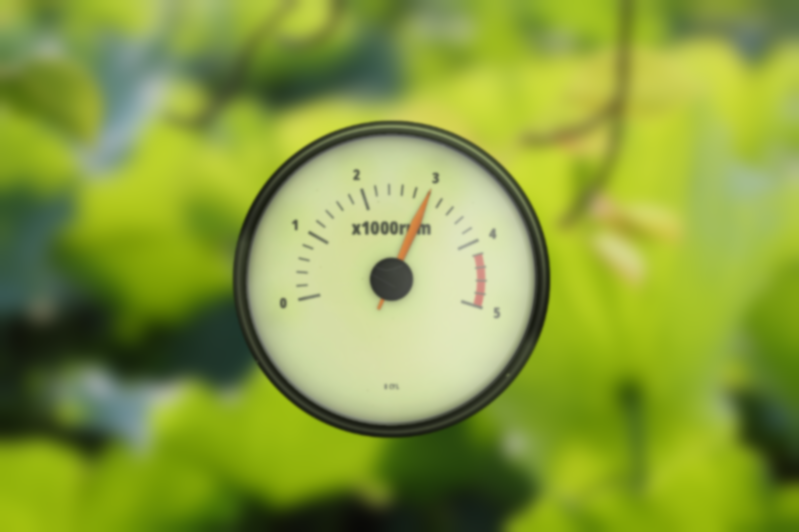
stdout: rpm 3000
